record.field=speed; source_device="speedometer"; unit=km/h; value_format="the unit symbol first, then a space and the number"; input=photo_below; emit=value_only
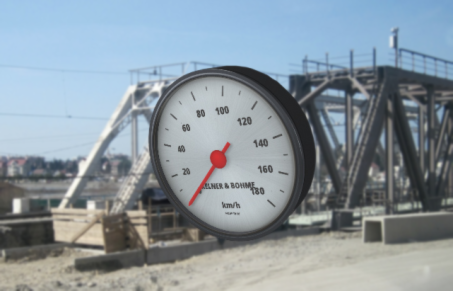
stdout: km/h 0
